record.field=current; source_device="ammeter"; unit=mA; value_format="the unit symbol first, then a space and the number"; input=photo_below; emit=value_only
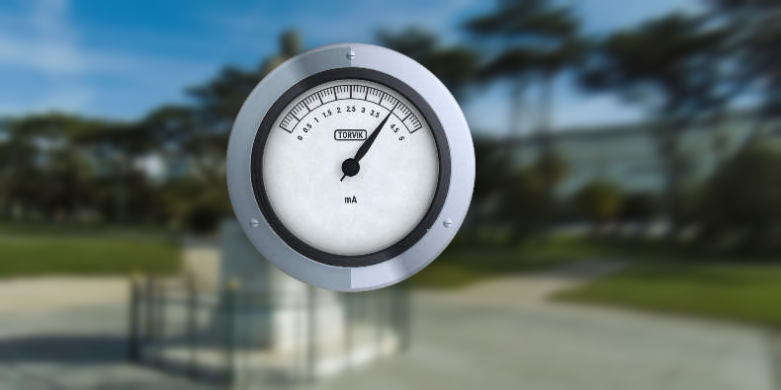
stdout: mA 4
